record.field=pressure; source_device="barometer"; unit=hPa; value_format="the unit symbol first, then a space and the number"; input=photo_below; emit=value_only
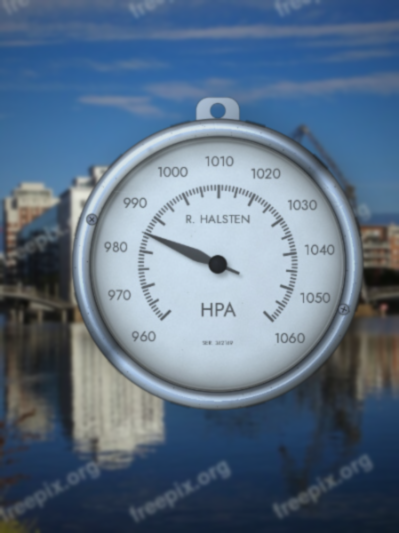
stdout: hPa 985
